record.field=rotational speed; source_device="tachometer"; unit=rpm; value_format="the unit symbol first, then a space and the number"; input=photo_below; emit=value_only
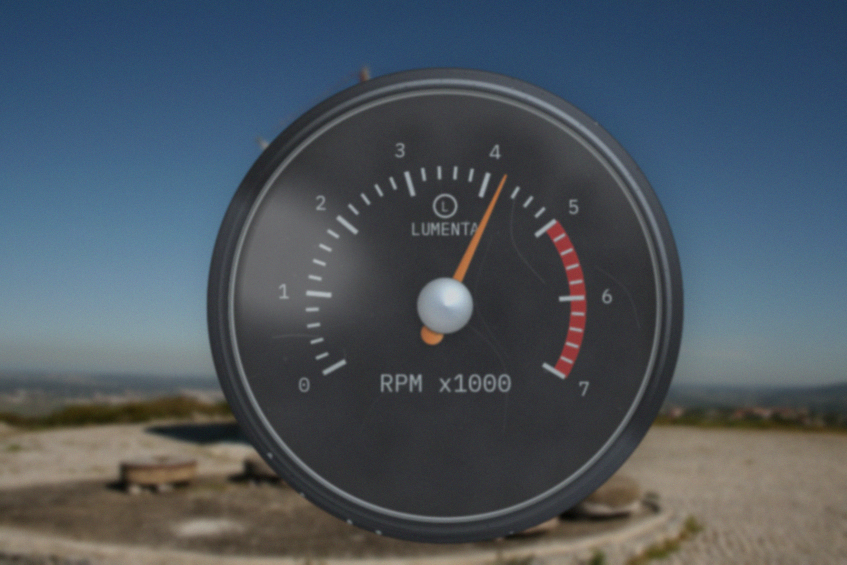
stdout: rpm 4200
